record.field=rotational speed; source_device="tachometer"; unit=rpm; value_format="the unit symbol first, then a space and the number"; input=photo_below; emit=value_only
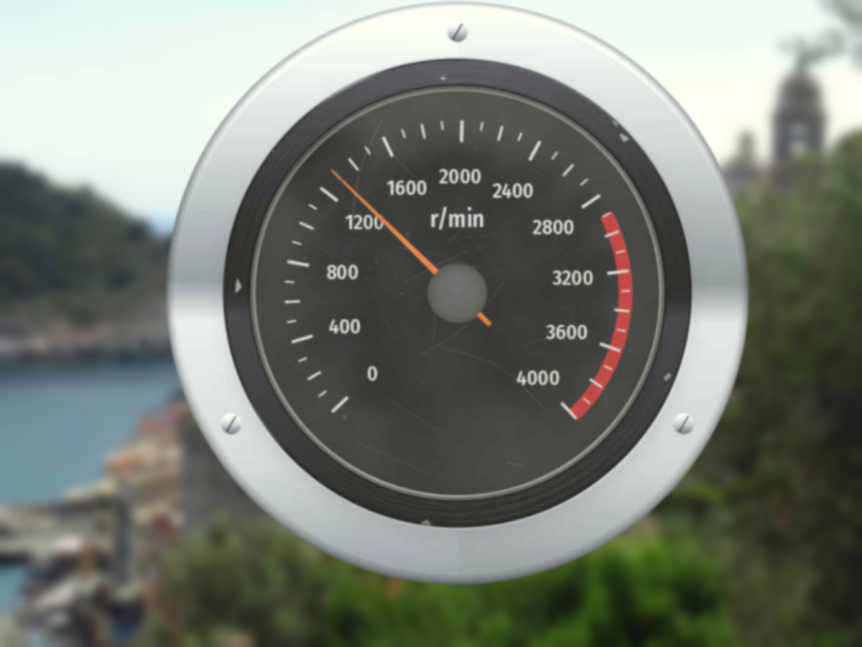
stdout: rpm 1300
